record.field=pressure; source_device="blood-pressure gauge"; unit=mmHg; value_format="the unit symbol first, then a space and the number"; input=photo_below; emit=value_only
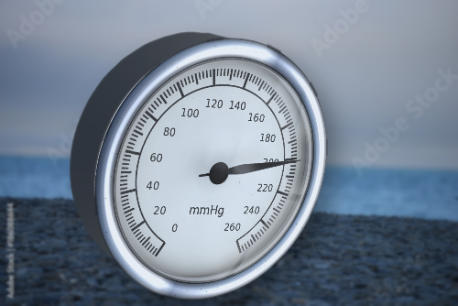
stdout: mmHg 200
